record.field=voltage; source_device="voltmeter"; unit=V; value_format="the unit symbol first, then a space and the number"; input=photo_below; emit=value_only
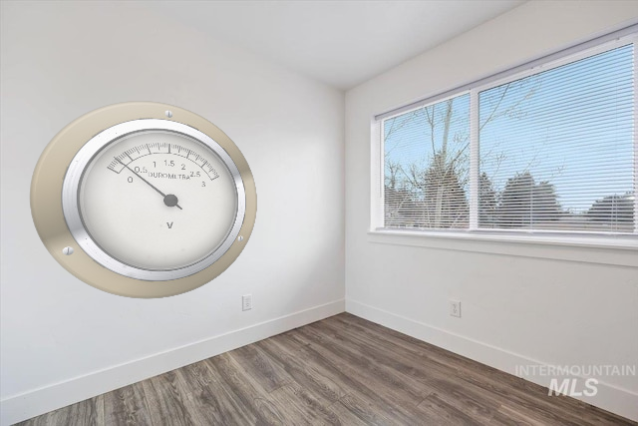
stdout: V 0.25
